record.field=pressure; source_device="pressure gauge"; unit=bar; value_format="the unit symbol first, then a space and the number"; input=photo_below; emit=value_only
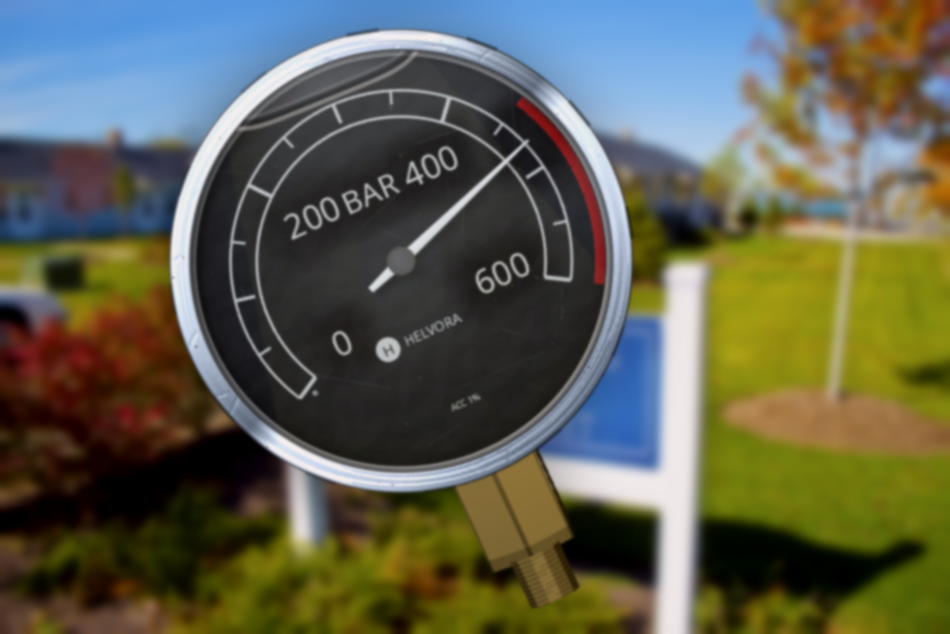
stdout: bar 475
